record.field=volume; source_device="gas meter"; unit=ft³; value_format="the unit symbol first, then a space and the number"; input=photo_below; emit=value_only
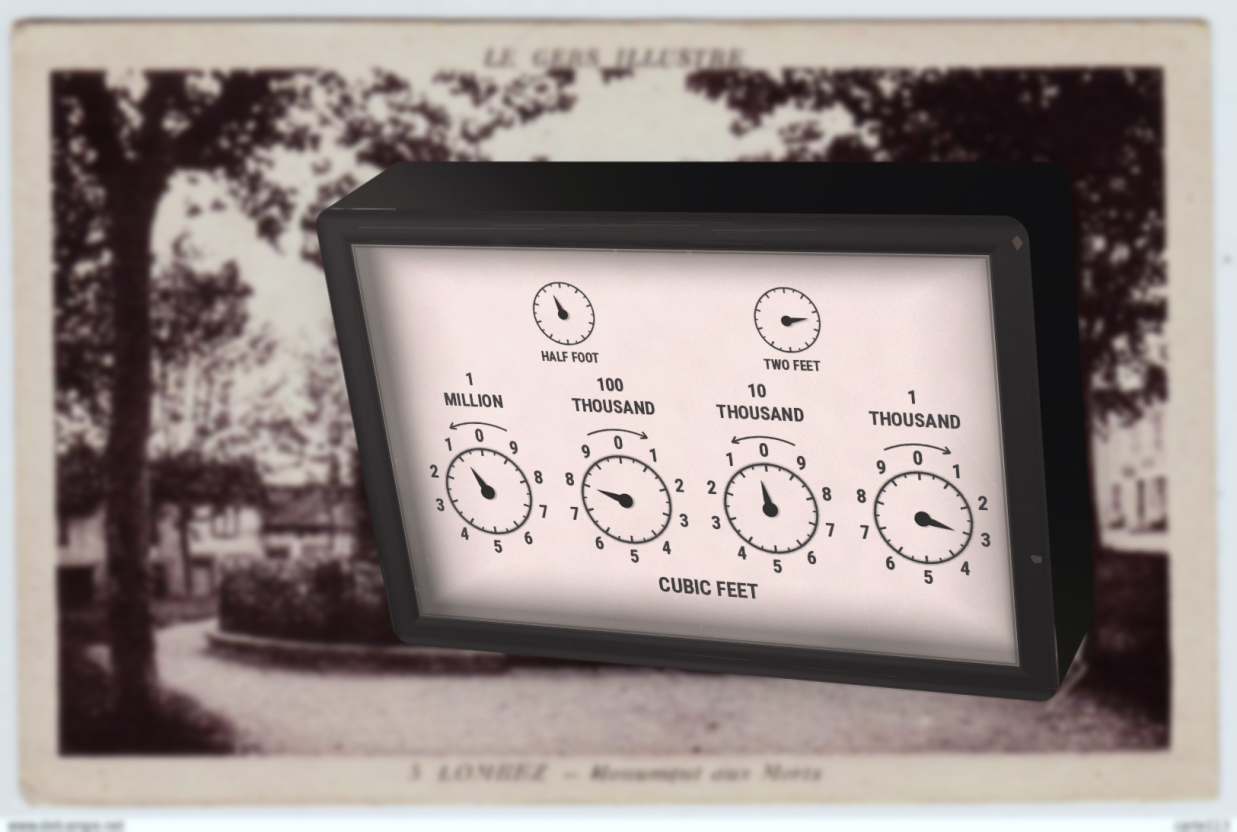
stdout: ft³ 80300
